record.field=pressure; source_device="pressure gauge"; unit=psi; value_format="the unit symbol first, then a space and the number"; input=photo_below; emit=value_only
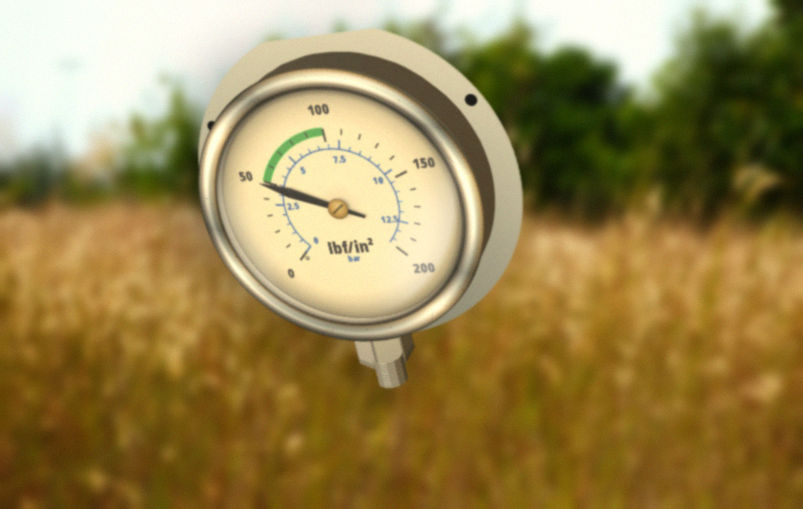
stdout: psi 50
